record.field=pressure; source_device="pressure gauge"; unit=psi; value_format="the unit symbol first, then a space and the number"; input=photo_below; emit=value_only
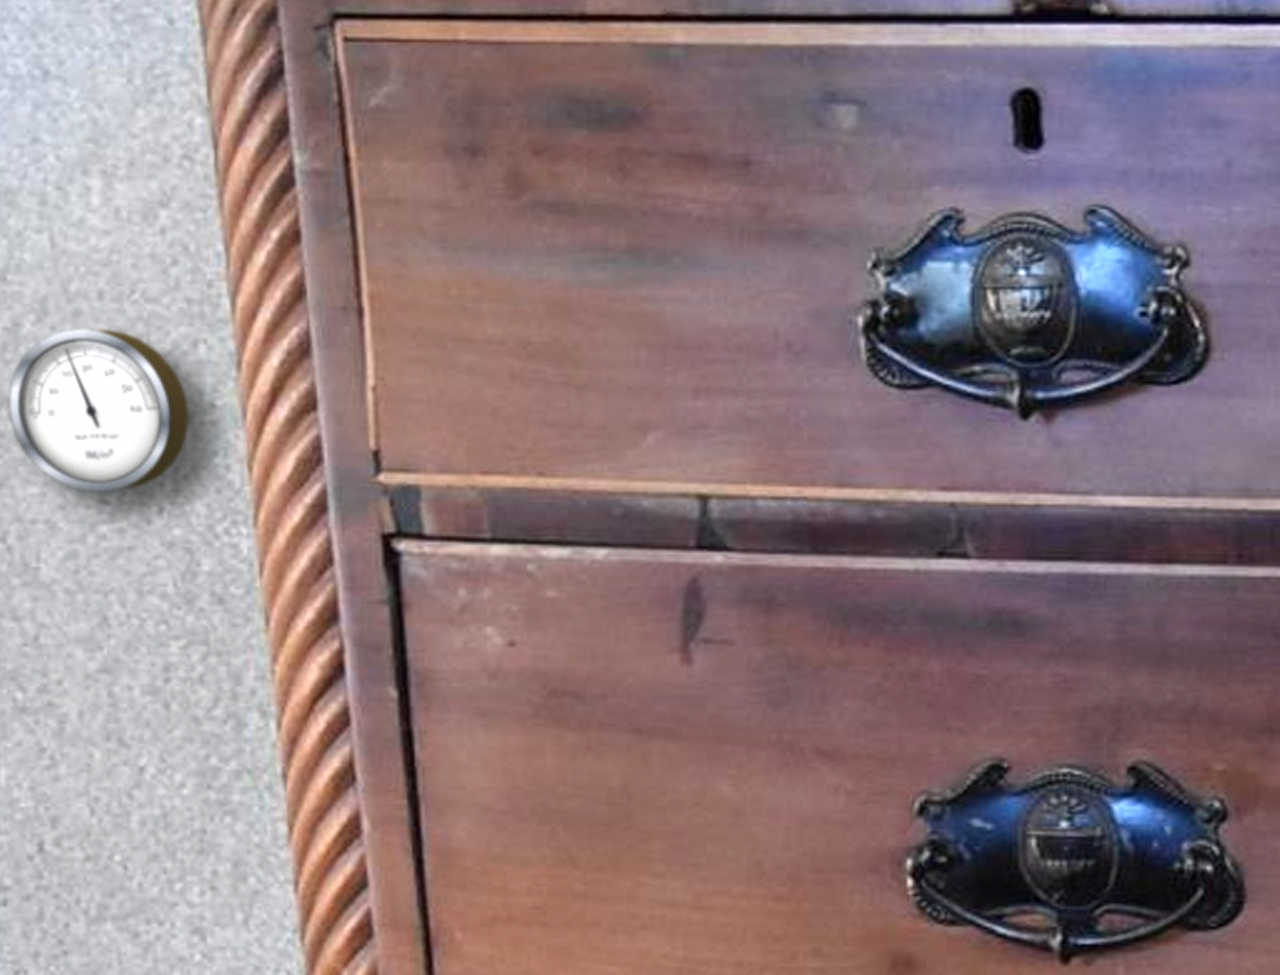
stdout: psi 25
